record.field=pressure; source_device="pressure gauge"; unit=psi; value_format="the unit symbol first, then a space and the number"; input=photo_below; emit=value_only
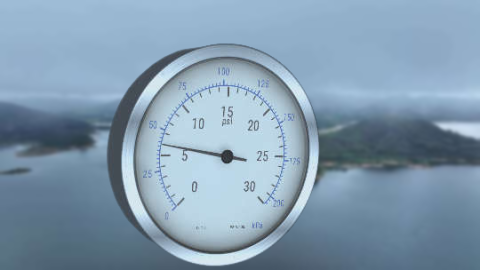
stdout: psi 6
